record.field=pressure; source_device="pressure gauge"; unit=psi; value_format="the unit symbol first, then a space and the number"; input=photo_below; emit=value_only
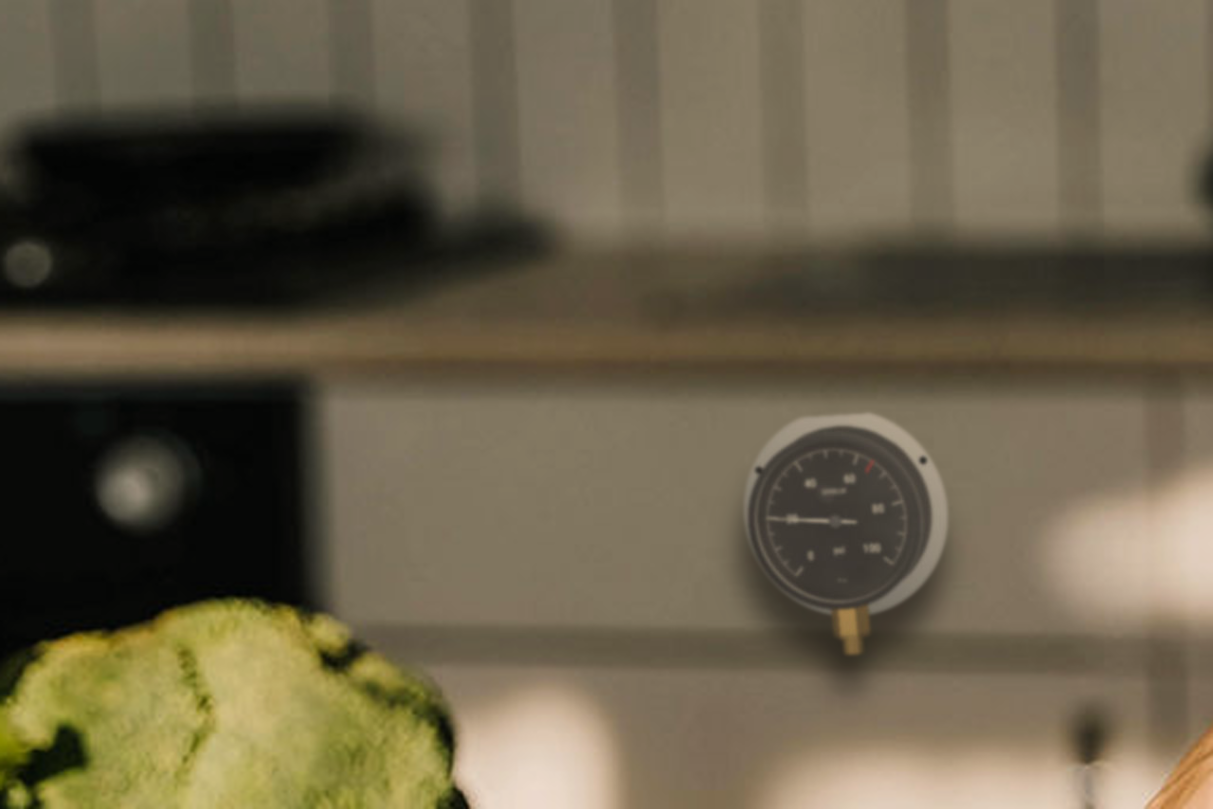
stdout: psi 20
